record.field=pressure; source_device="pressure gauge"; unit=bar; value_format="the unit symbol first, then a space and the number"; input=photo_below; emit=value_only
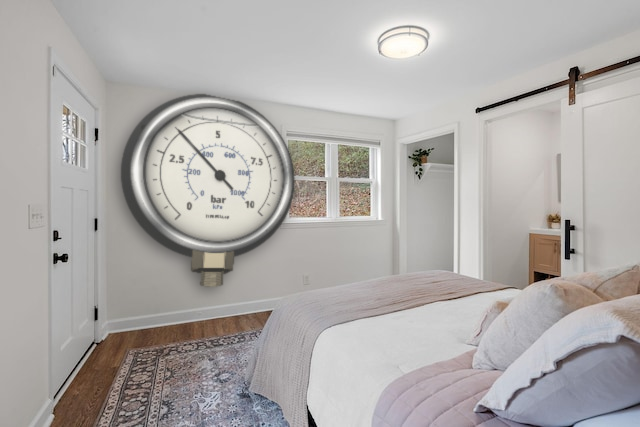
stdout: bar 3.5
